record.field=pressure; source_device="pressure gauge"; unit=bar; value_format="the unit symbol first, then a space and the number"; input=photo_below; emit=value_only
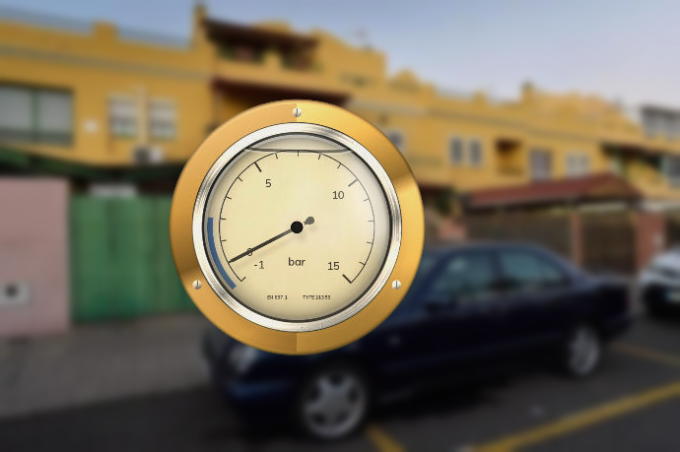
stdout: bar 0
